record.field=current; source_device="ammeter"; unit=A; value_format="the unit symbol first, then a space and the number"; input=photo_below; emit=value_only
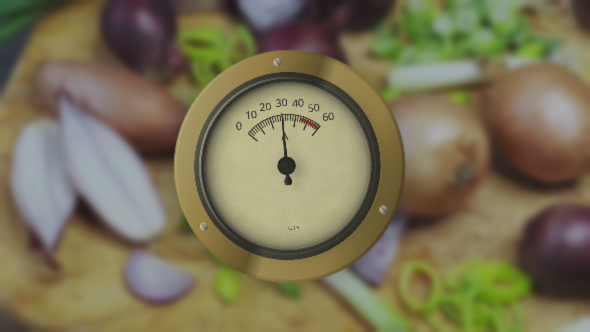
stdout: A 30
